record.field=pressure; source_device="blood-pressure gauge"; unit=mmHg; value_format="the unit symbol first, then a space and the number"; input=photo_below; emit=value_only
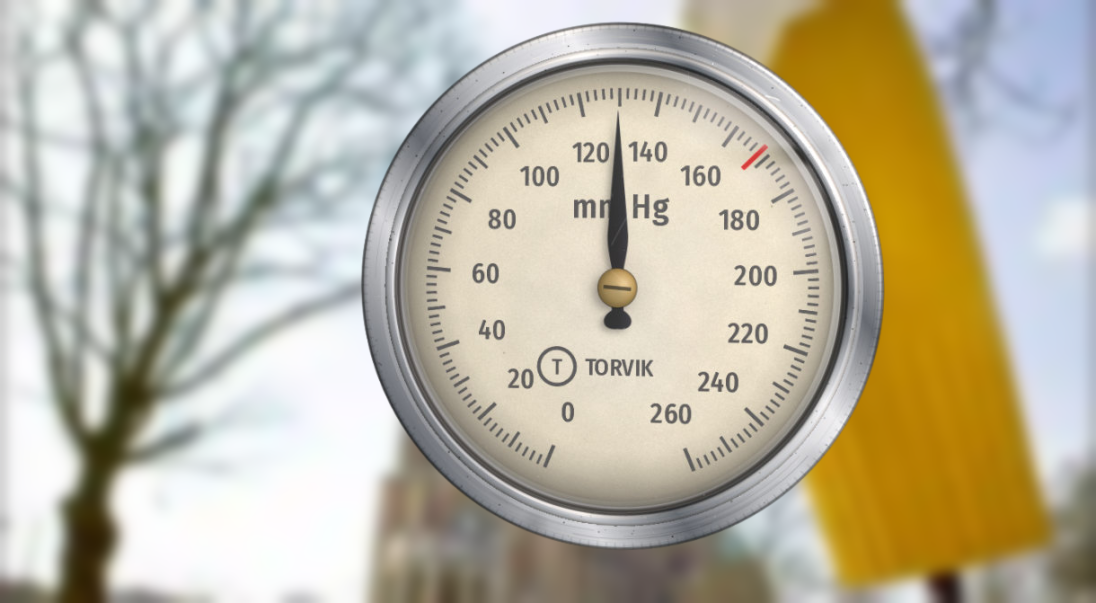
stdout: mmHg 130
